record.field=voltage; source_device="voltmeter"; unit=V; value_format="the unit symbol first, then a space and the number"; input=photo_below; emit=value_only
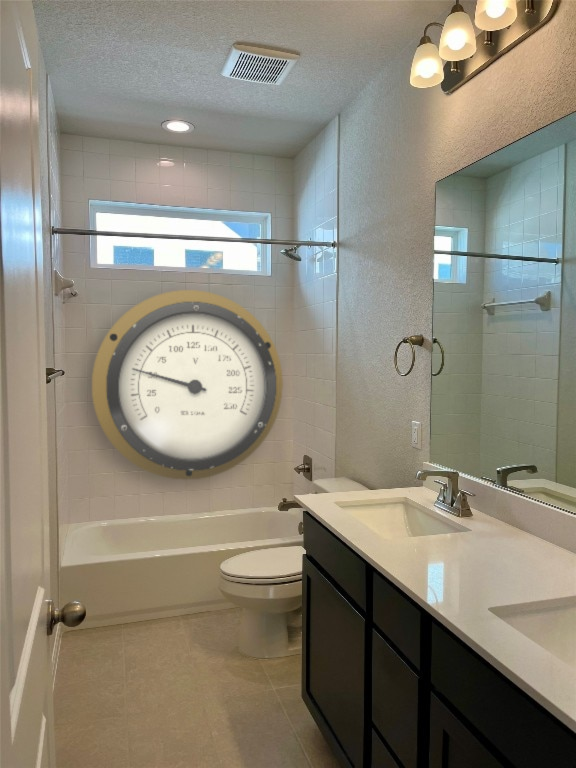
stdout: V 50
